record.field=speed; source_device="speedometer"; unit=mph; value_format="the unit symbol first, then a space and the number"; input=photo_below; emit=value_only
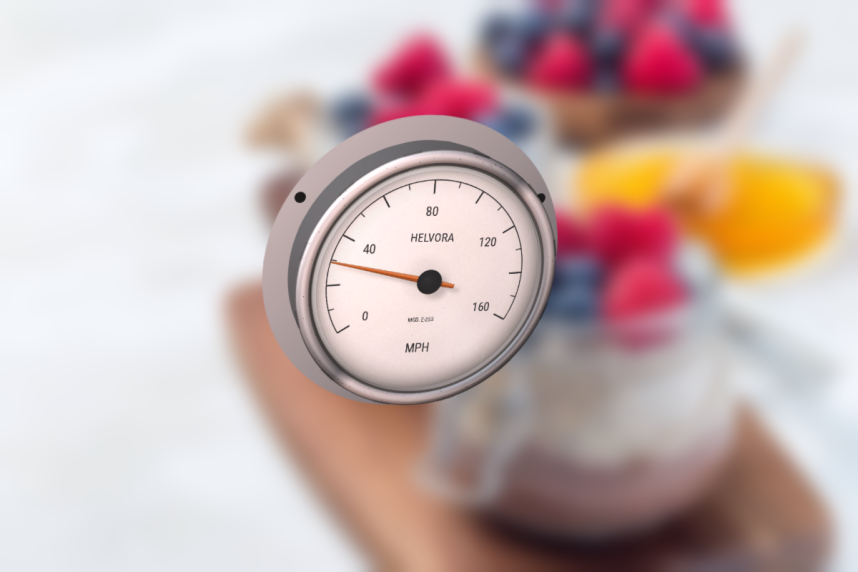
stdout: mph 30
